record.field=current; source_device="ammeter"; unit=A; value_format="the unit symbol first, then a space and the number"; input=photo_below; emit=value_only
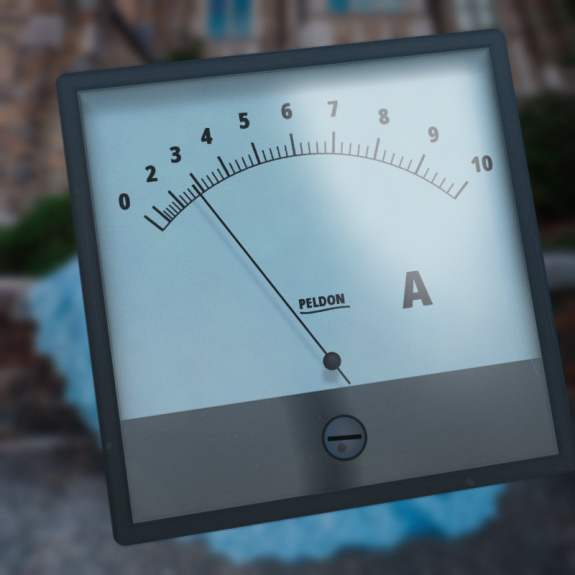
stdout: A 2.8
